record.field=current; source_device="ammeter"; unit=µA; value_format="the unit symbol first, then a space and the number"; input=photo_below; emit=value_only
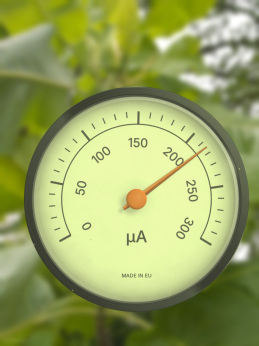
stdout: µA 215
